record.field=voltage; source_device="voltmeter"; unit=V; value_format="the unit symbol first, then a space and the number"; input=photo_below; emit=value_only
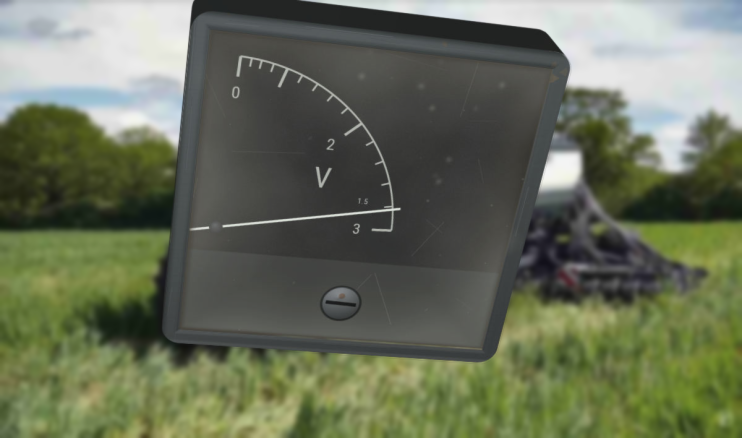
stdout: V 2.8
